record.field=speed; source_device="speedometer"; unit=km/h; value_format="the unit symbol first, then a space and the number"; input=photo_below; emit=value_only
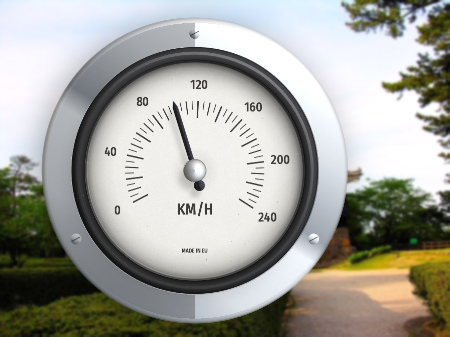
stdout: km/h 100
